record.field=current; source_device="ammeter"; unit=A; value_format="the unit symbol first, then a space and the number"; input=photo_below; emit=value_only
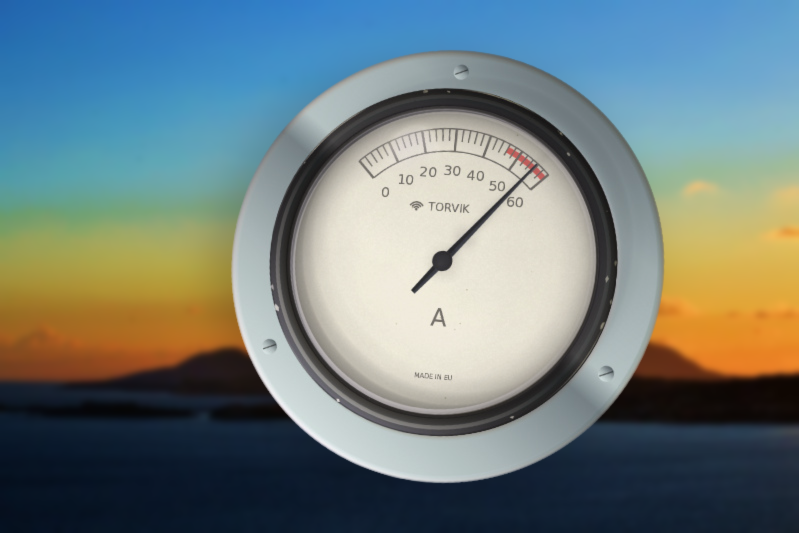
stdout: A 56
